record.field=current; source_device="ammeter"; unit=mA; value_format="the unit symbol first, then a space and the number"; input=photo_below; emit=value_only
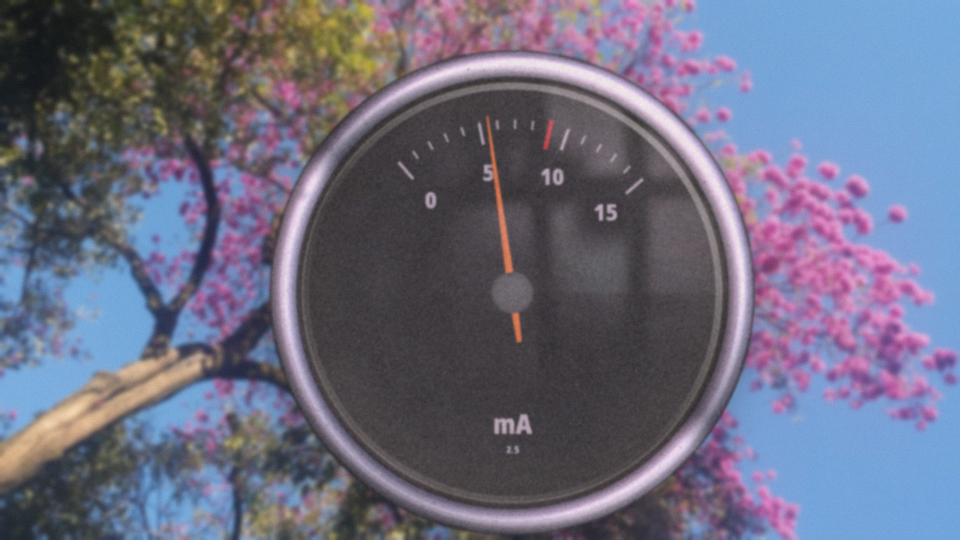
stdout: mA 5.5
